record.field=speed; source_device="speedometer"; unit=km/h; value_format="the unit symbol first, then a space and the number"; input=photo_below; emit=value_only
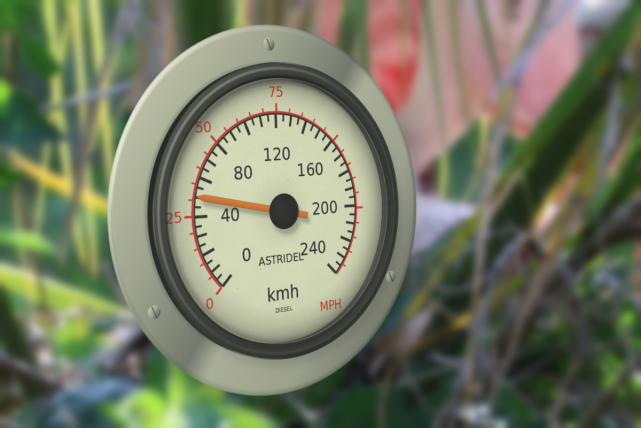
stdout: km/h 50
